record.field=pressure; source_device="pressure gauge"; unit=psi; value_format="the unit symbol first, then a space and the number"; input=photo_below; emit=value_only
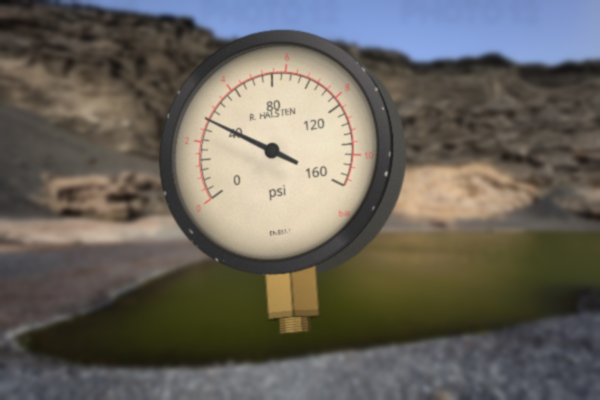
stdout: psi 40
